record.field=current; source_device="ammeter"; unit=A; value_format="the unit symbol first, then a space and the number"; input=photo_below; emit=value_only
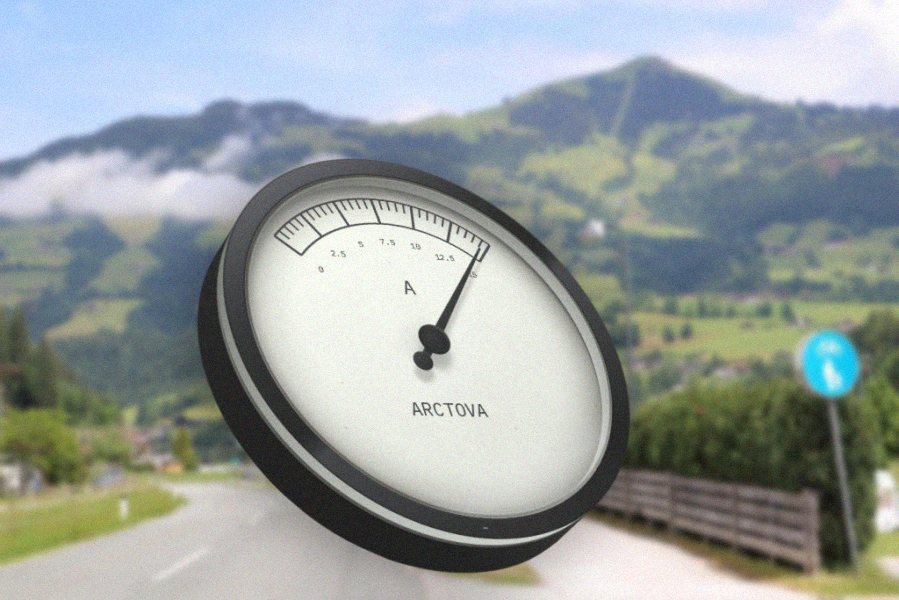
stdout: A 14.5
